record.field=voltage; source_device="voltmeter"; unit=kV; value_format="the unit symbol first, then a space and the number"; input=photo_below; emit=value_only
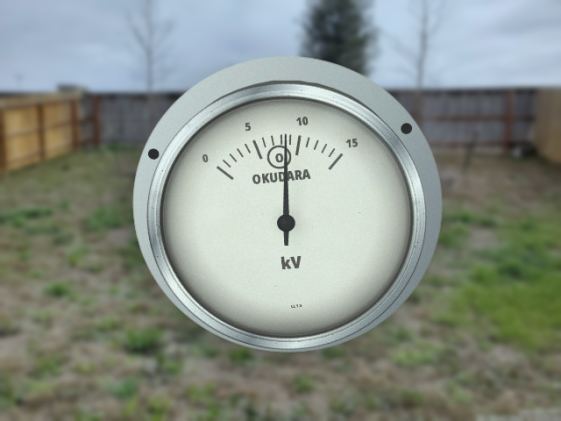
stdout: kV 8.5
